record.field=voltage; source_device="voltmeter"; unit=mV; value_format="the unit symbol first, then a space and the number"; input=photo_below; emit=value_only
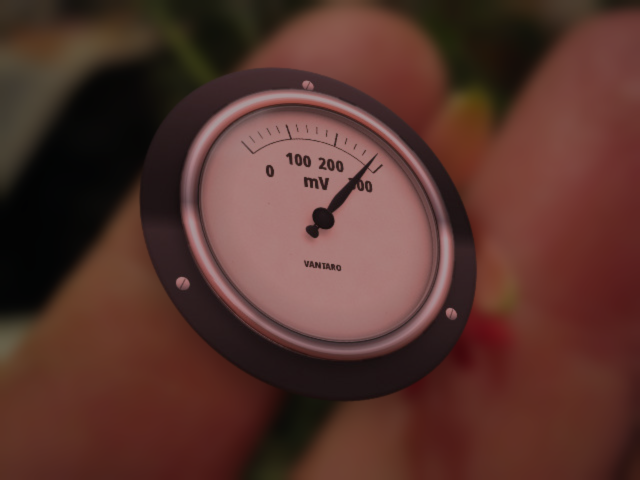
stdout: mV 280
